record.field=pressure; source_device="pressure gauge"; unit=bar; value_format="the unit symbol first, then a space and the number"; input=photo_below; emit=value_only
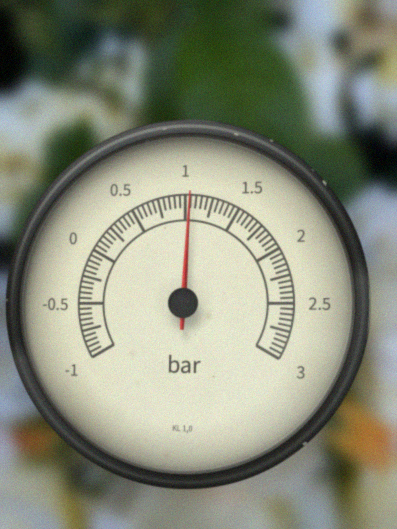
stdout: bar 1.05
